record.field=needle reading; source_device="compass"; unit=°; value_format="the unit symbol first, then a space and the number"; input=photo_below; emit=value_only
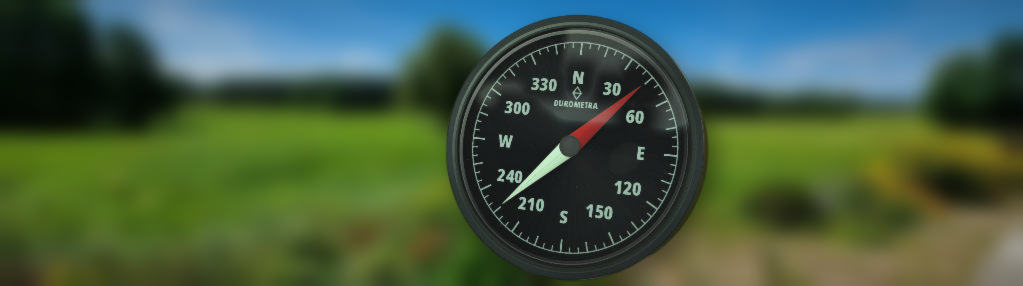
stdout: ° 45
